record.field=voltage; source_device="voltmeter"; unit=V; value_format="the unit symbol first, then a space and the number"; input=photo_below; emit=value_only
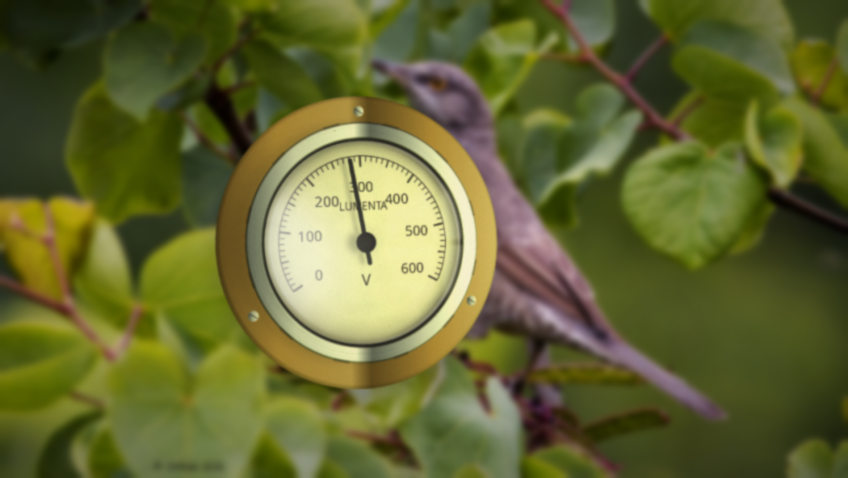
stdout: V 280
